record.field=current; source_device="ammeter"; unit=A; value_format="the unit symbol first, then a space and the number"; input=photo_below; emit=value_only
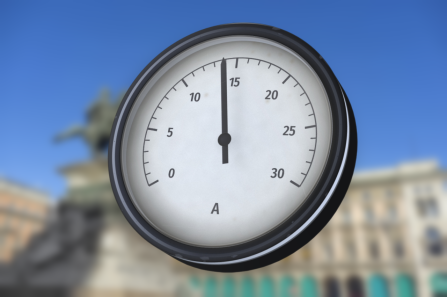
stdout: A 14
